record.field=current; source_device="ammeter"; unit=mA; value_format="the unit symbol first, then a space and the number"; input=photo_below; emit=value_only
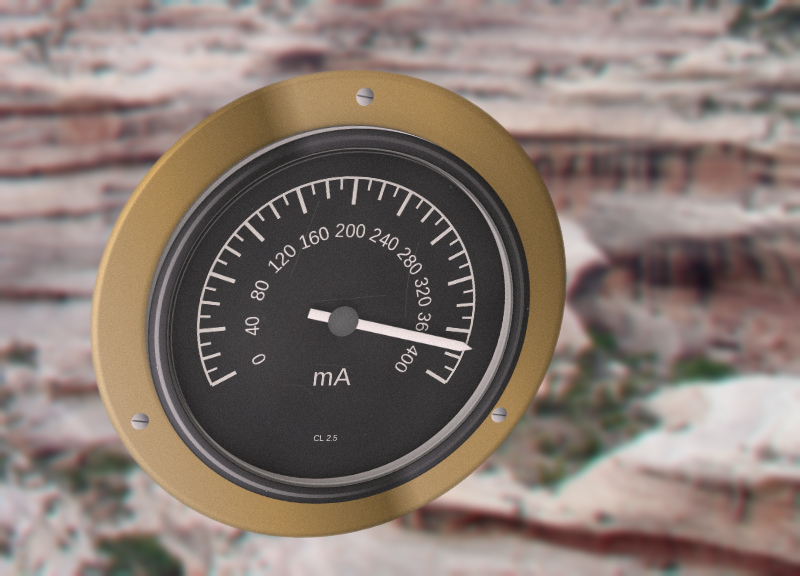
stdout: mA 370
